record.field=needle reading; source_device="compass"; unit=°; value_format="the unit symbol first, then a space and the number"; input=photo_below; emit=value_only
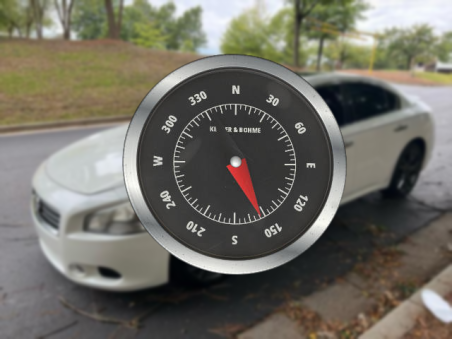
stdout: ° 155
